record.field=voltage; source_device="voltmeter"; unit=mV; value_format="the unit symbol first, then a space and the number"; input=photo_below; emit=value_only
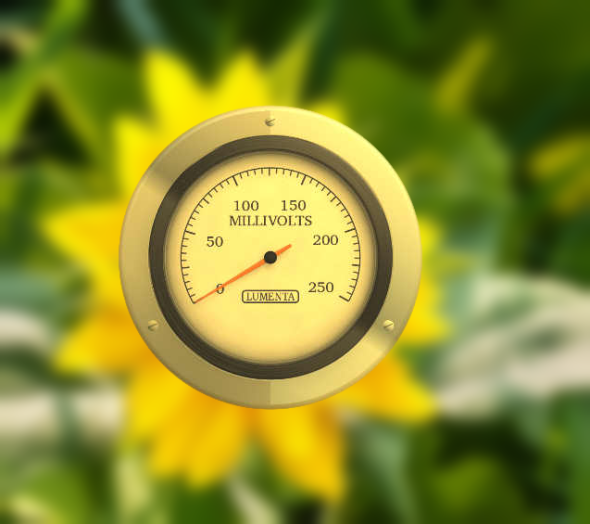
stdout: mV 0
